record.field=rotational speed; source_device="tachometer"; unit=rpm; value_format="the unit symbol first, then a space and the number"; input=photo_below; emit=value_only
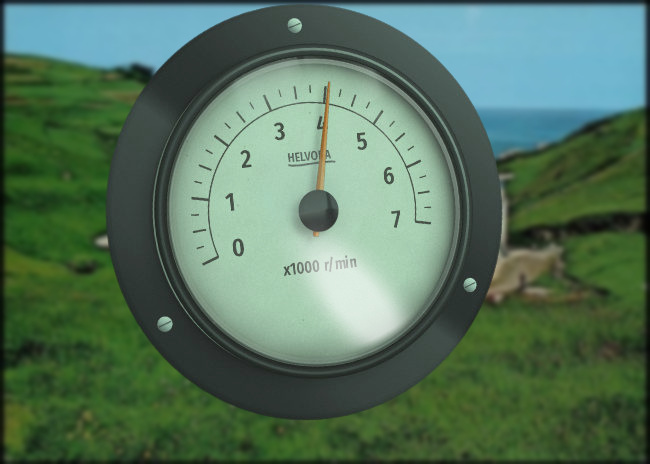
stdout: rpm 4000
